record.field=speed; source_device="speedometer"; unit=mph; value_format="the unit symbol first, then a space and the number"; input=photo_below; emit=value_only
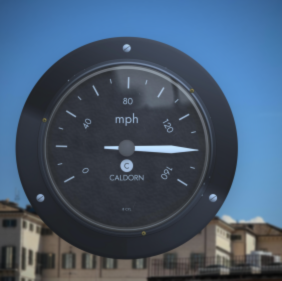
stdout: mph 140
